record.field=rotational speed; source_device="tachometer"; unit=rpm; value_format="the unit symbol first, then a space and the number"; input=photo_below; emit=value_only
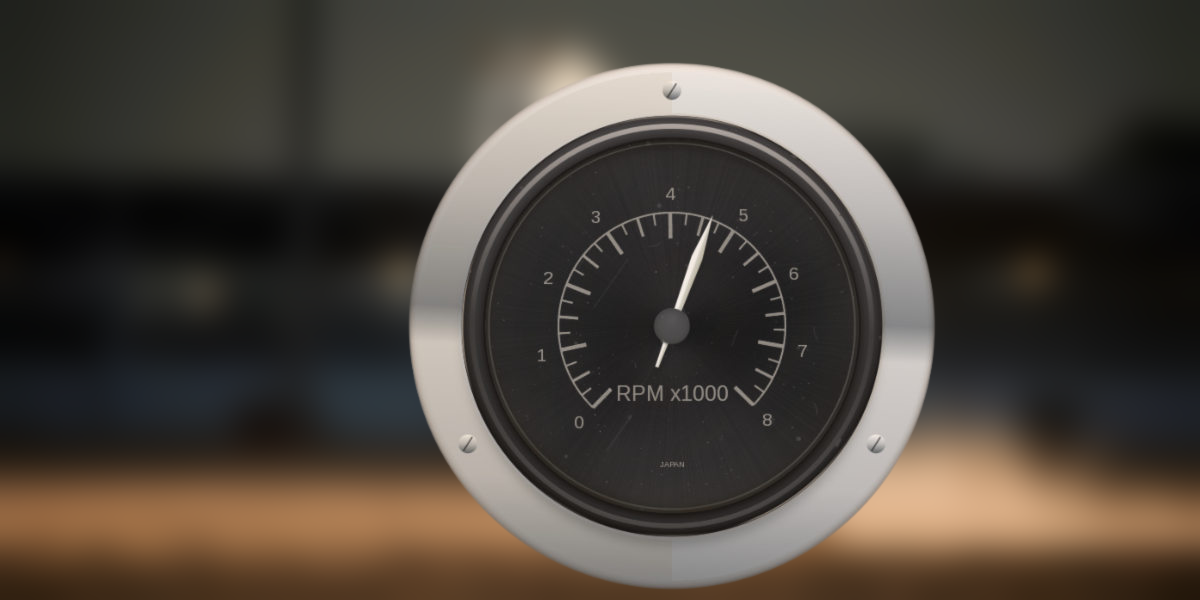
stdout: rpm 4625
